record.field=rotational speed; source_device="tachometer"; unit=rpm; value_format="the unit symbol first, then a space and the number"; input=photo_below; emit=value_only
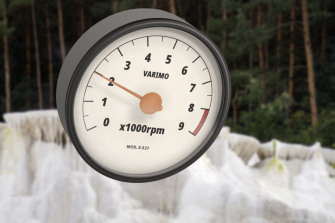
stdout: rpm 2000
